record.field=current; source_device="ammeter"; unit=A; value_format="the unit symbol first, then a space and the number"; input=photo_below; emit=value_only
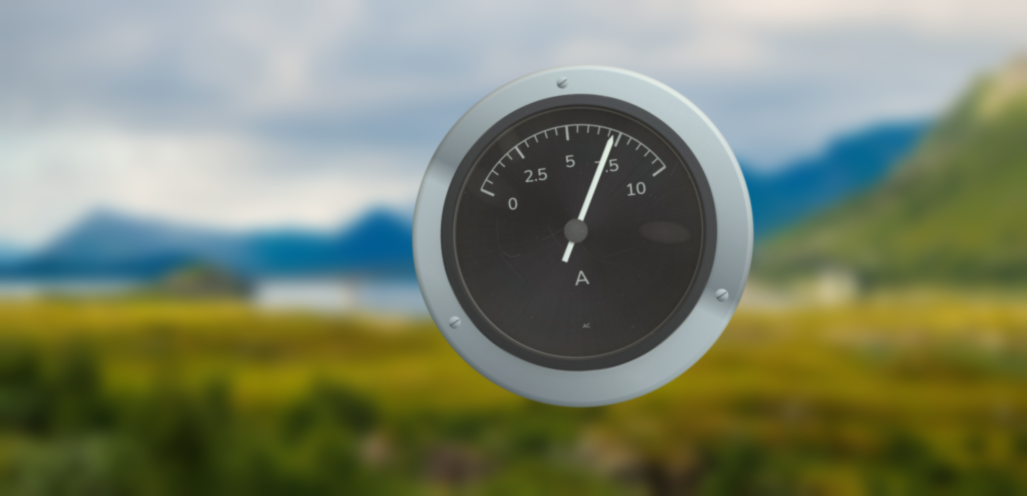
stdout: A 7.25
